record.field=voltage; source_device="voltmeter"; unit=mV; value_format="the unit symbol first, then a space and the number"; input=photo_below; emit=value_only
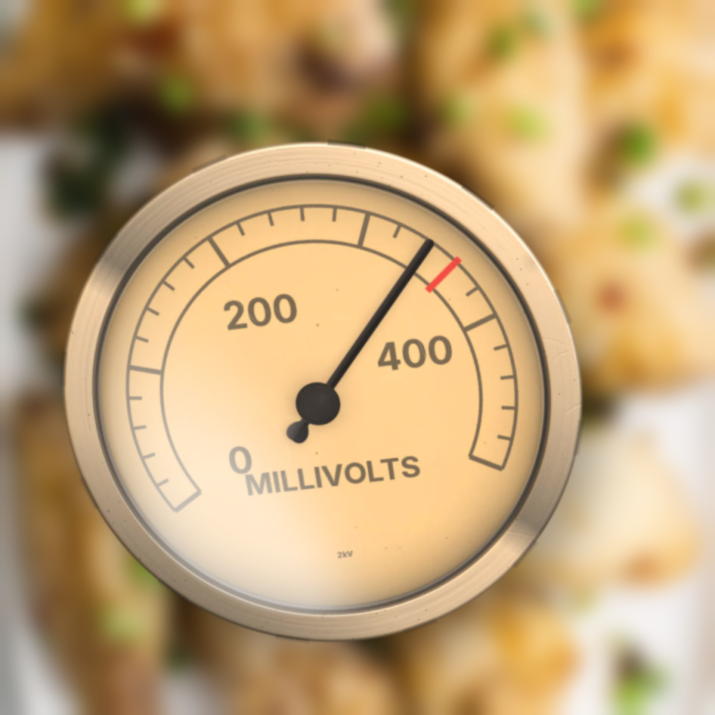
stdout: mV 340
